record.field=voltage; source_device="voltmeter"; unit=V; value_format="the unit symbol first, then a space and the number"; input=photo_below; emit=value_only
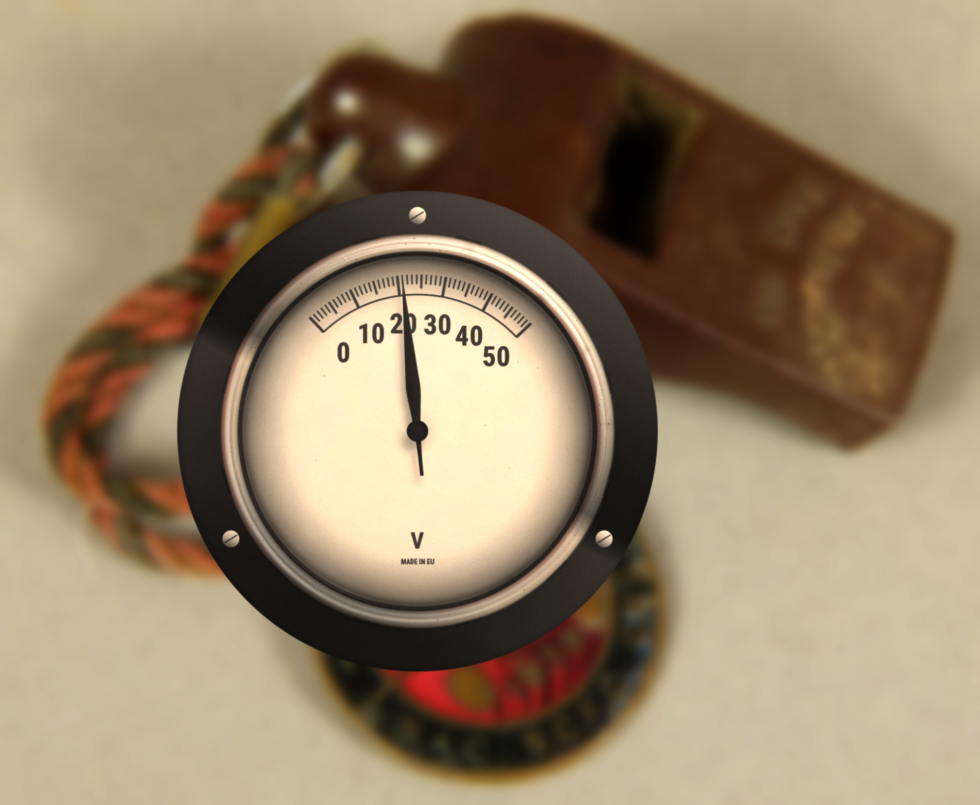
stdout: V 21
